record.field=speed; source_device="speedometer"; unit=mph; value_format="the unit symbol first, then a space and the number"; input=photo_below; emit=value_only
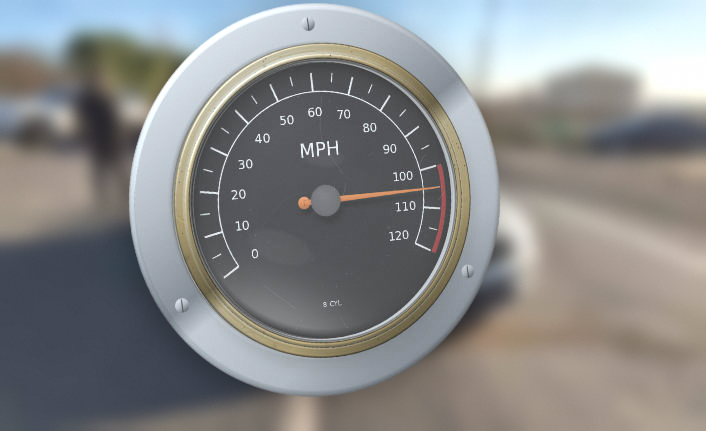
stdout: mph 105
